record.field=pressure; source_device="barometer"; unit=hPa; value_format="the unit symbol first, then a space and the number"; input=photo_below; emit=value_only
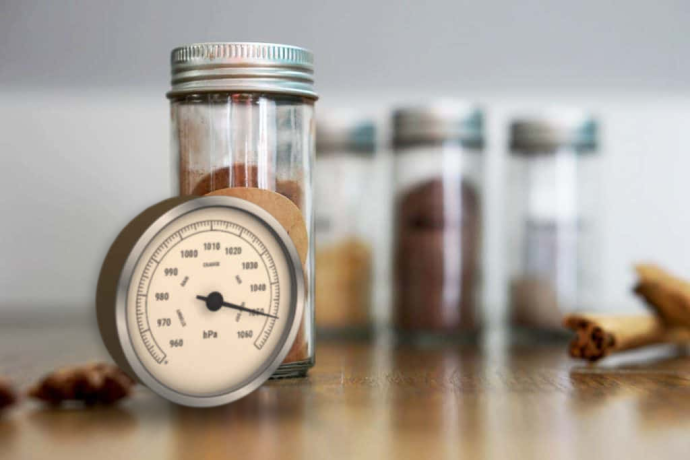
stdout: hPa 1050
